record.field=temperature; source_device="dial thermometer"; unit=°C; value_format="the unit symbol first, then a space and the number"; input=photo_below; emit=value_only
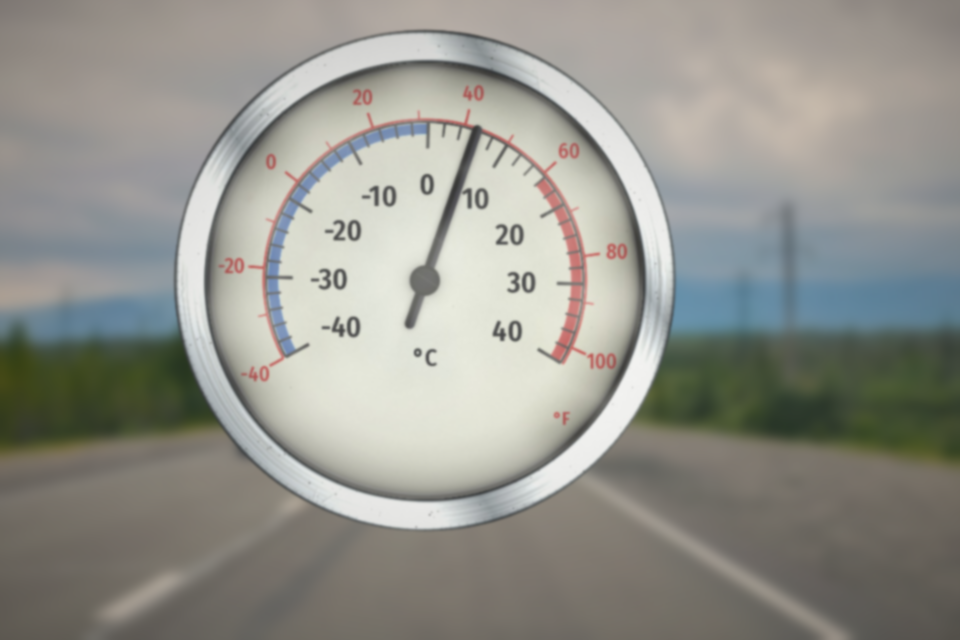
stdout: °C 6
